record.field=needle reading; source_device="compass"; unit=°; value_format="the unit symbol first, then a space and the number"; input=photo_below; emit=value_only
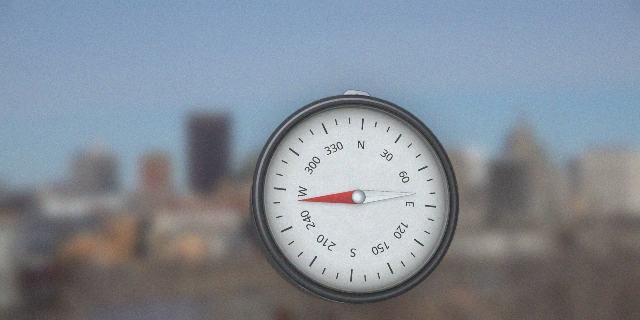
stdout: ° 260
